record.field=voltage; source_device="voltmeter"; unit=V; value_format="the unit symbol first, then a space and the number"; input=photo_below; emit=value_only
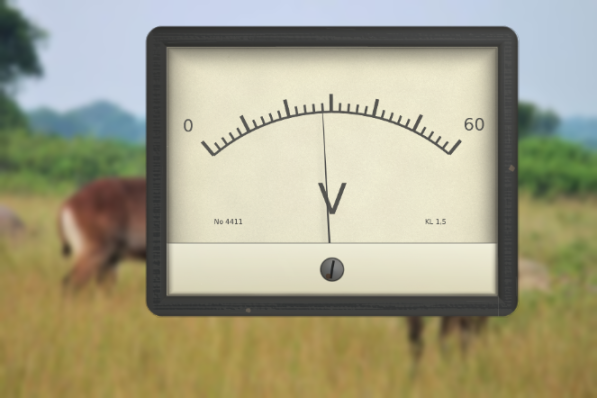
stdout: V 28
